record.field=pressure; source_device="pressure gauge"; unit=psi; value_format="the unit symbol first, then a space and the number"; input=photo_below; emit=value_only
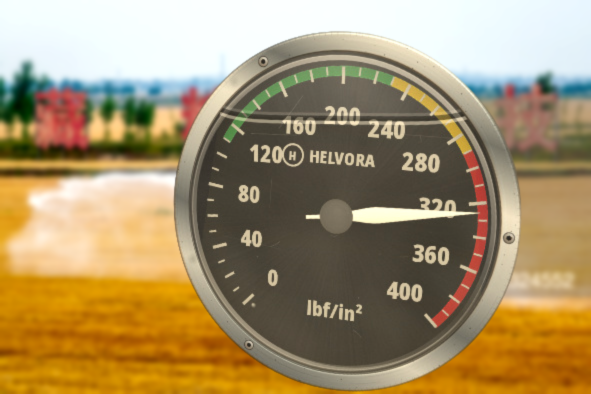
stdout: psi 325
